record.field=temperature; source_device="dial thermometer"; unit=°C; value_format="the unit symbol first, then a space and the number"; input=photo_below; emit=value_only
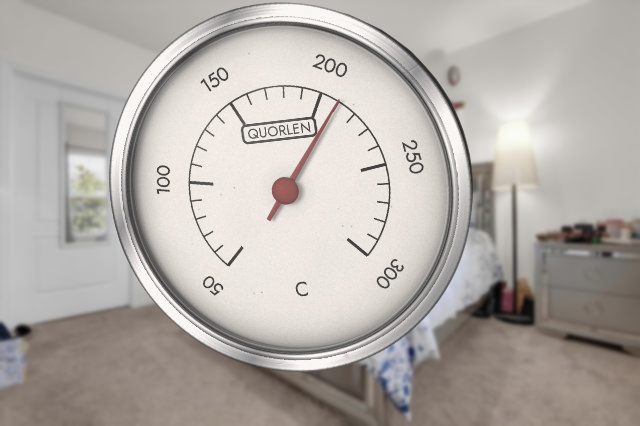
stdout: °C 210
